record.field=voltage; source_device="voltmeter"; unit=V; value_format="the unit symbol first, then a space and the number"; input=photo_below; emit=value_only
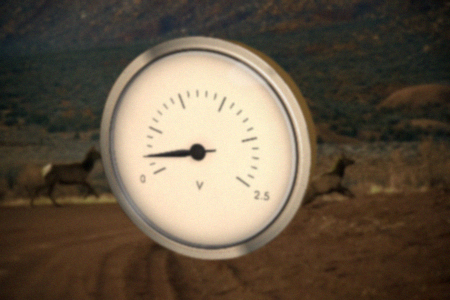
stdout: V 0.2
